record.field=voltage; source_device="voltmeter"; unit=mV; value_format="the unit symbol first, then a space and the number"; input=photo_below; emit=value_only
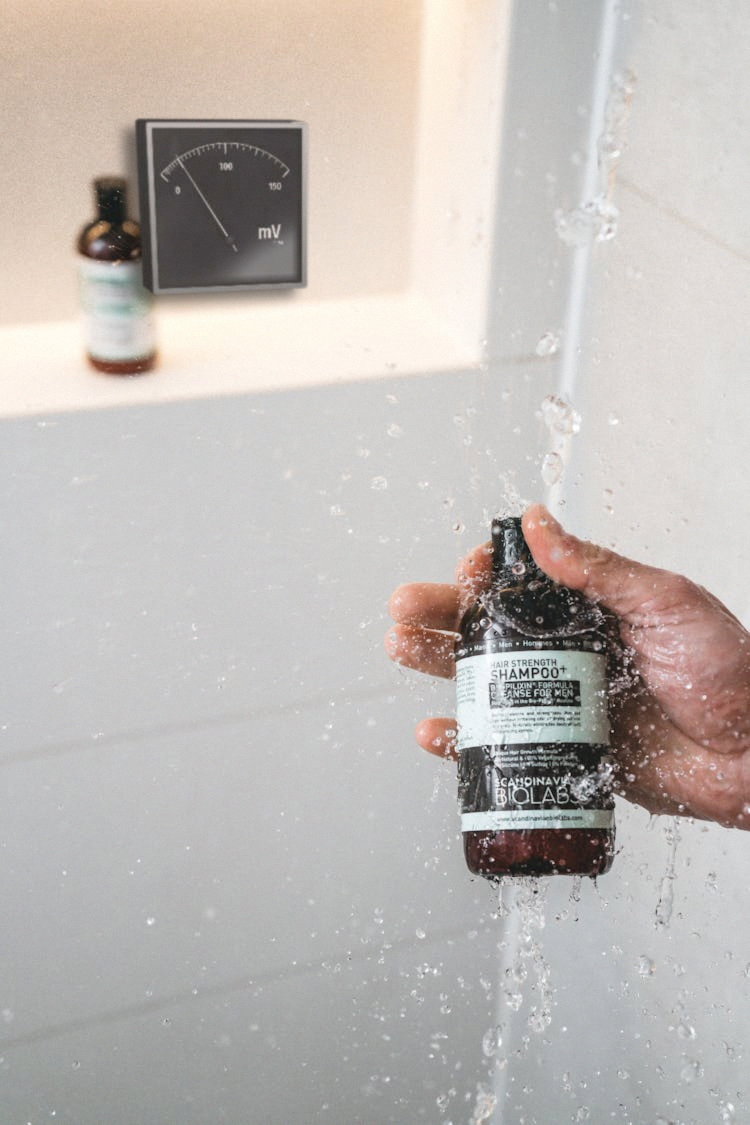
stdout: mV 50
